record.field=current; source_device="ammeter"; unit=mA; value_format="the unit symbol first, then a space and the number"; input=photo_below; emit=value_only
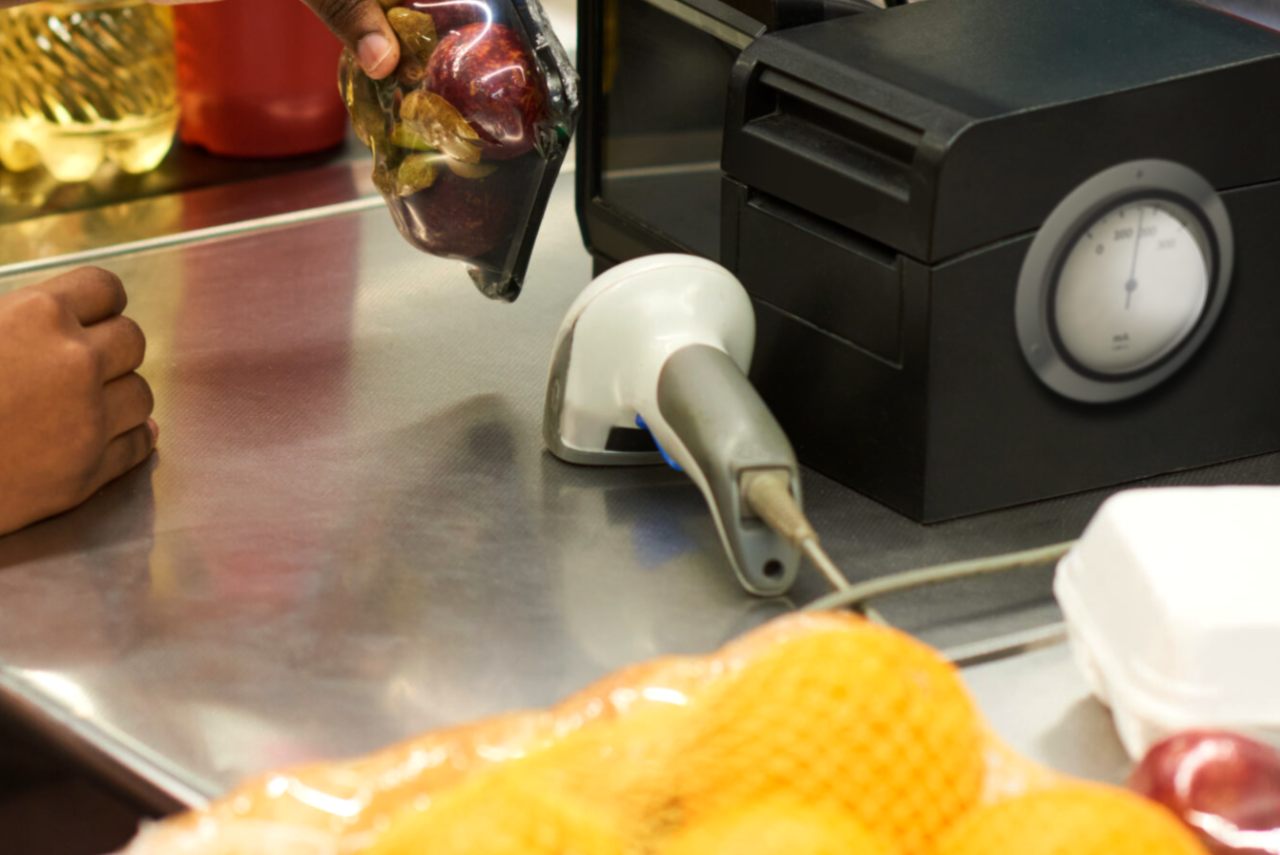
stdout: mA 150
